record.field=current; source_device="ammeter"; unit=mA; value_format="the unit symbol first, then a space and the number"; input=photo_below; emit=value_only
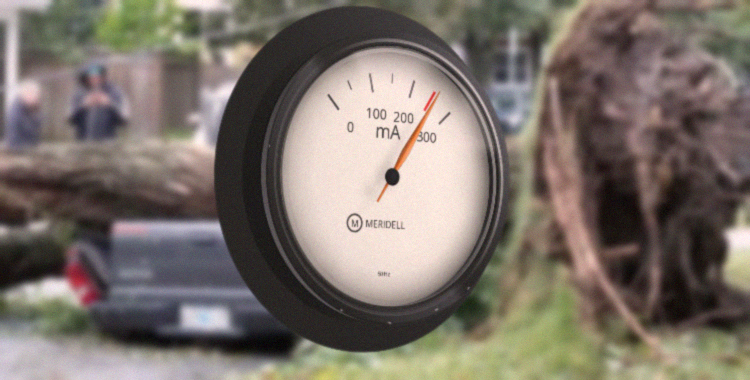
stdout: mA 250
